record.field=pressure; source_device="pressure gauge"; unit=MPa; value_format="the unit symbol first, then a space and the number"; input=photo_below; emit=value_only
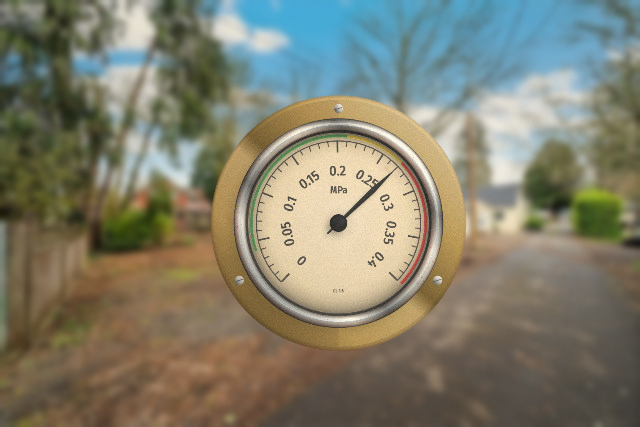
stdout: MPa 0.27
